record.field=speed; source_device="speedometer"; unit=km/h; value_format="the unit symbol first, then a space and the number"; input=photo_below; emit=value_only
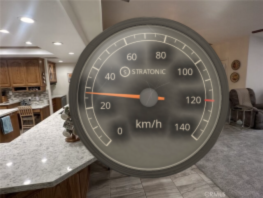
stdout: km/h 27.5
